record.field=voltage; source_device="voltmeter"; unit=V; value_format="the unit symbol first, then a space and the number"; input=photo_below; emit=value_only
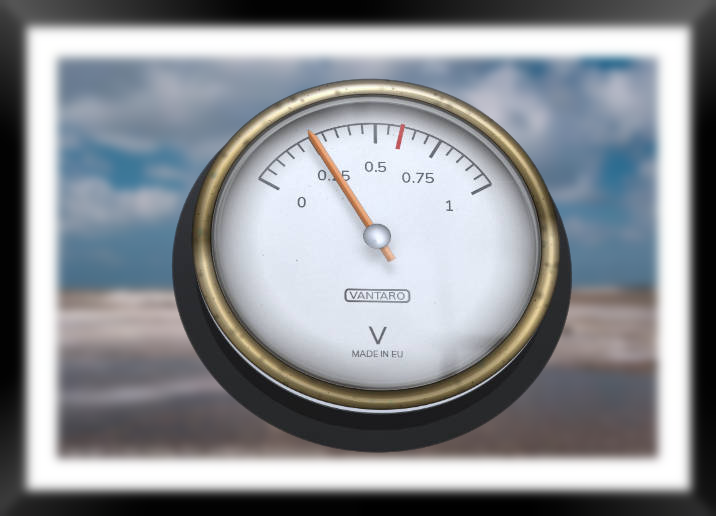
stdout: V 0.25
